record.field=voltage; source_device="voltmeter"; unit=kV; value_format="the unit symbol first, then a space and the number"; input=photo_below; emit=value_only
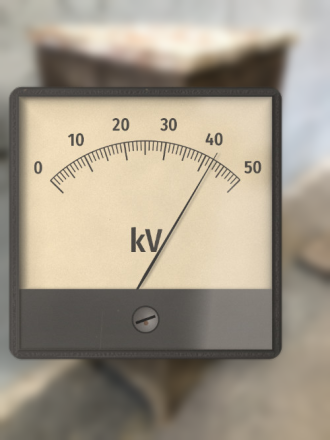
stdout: kV 42
